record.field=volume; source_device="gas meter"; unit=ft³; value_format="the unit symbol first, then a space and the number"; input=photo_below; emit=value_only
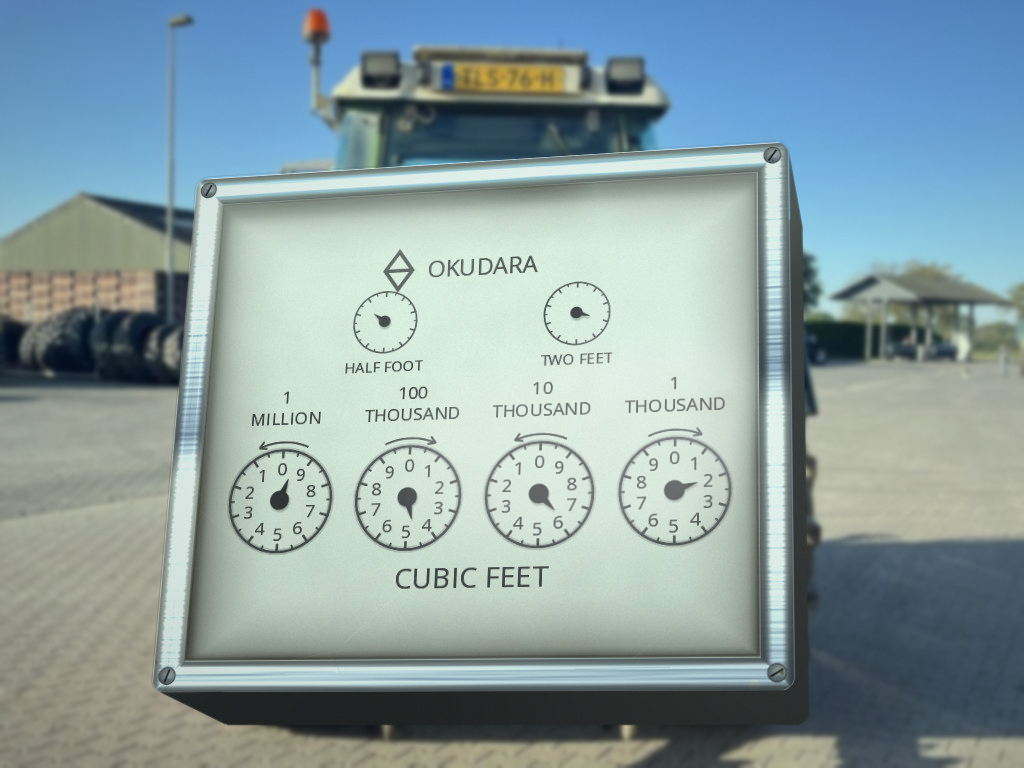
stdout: ft³ 946200
